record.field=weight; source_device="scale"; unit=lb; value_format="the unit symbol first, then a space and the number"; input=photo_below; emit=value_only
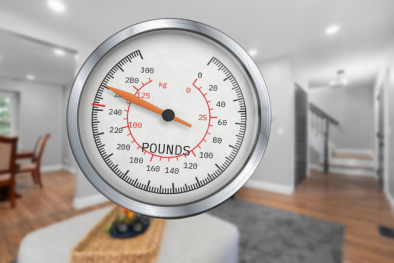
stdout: lb 260
